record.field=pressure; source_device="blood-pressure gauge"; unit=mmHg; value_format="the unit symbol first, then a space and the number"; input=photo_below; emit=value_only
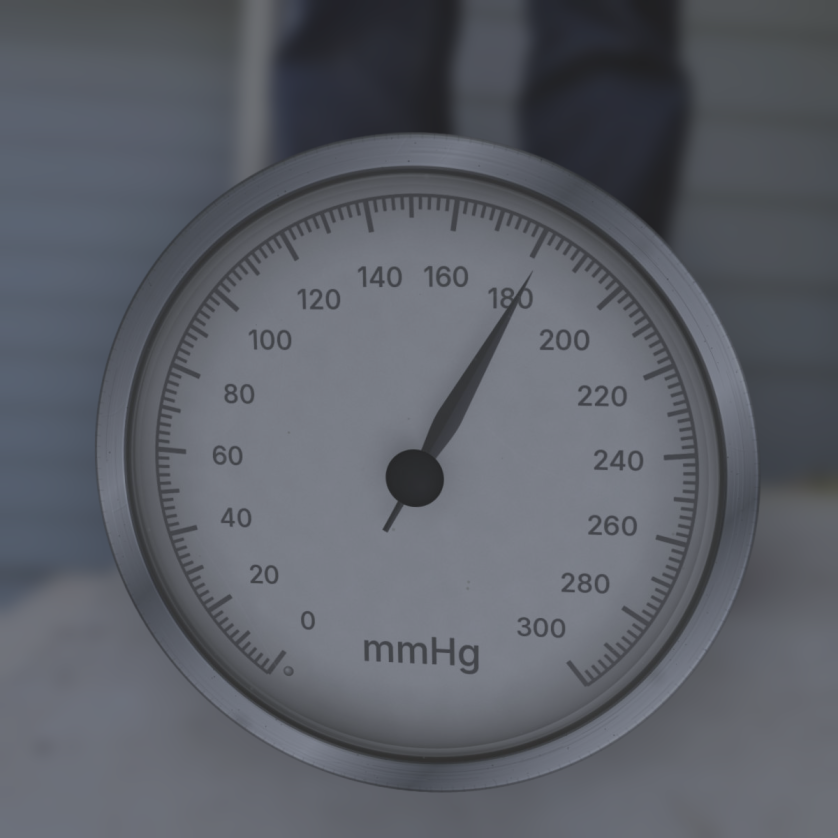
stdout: mmHg 182
